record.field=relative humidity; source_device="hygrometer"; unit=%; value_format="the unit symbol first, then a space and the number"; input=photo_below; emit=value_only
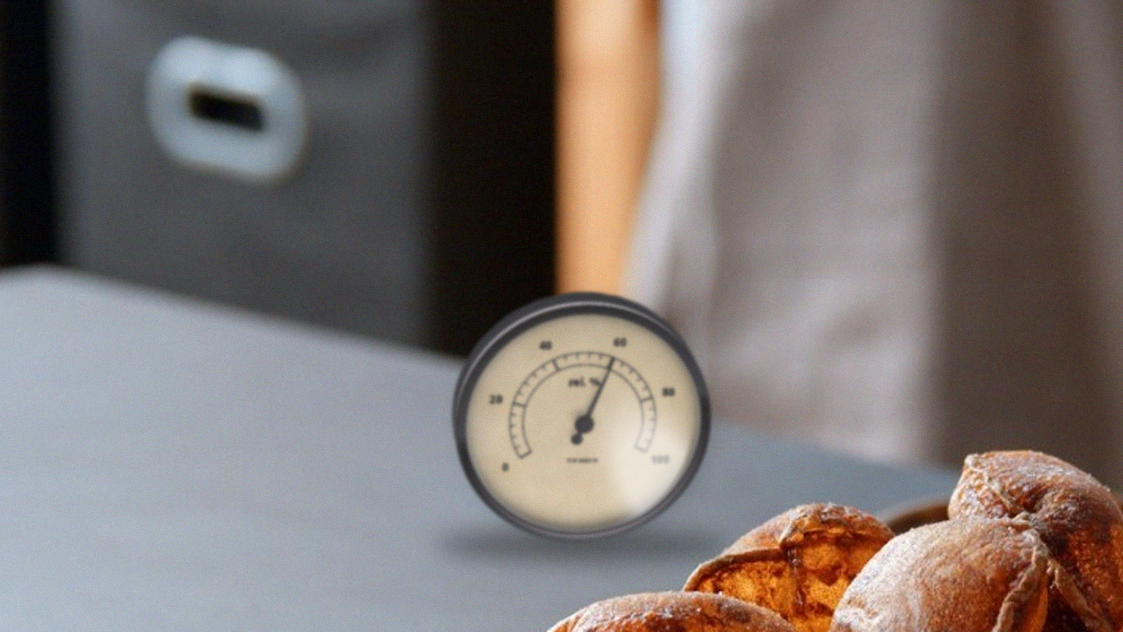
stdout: % 60
